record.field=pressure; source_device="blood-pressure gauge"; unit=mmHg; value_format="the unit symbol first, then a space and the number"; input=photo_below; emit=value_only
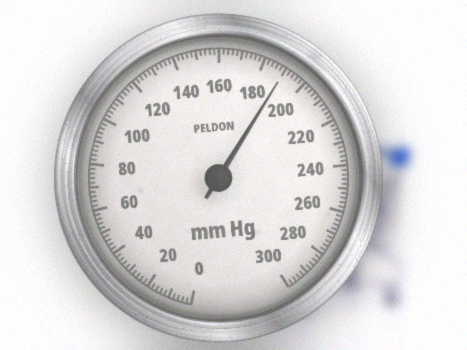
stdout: mmHg 190
